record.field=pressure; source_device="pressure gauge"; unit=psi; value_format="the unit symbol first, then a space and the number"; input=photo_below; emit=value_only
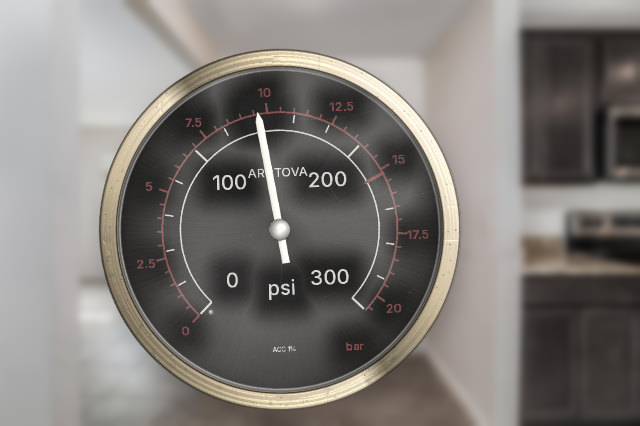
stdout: psi 140
